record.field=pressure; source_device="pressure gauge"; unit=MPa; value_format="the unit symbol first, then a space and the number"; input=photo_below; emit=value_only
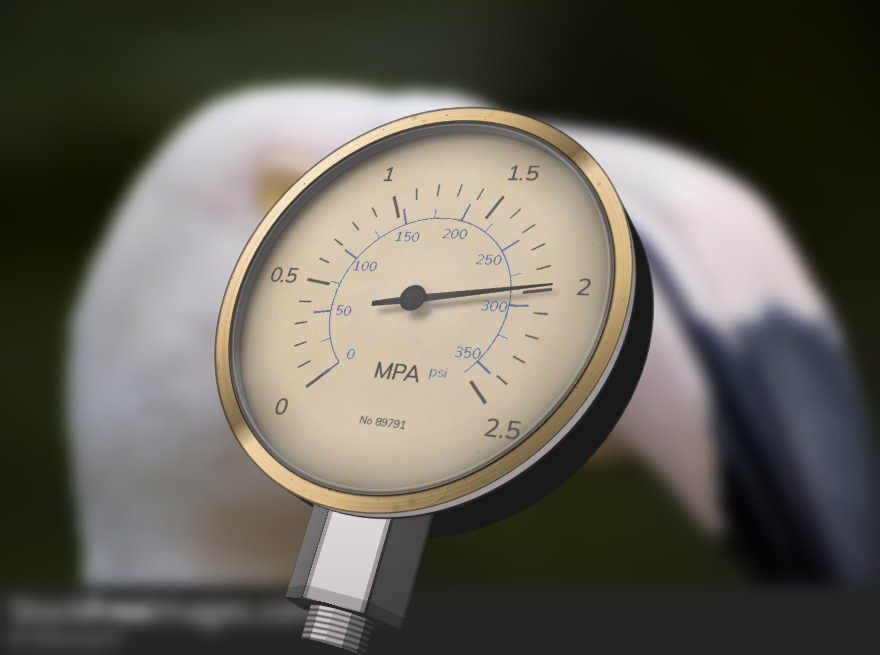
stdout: MPa 2
